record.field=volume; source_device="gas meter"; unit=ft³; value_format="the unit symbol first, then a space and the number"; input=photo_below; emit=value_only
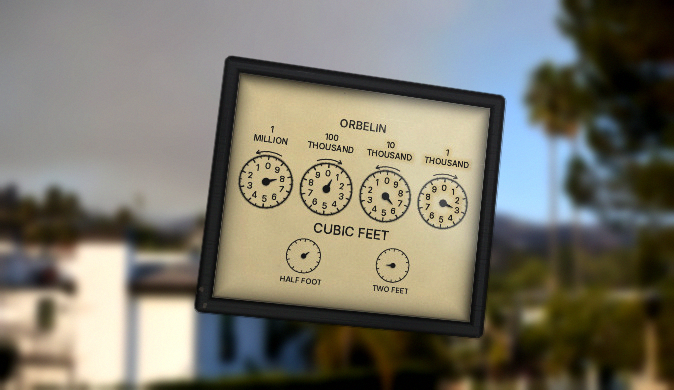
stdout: ft³ 806300
